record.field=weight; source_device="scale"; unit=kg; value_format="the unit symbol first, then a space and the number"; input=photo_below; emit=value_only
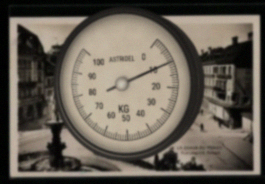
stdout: kg 10
